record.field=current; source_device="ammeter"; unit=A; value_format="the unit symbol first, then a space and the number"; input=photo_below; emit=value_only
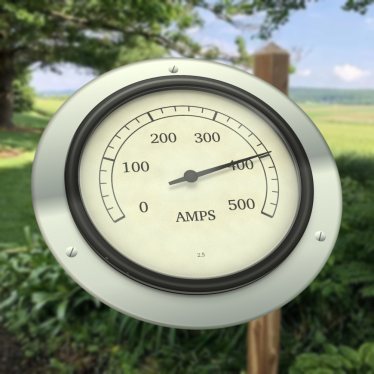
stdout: A 400
